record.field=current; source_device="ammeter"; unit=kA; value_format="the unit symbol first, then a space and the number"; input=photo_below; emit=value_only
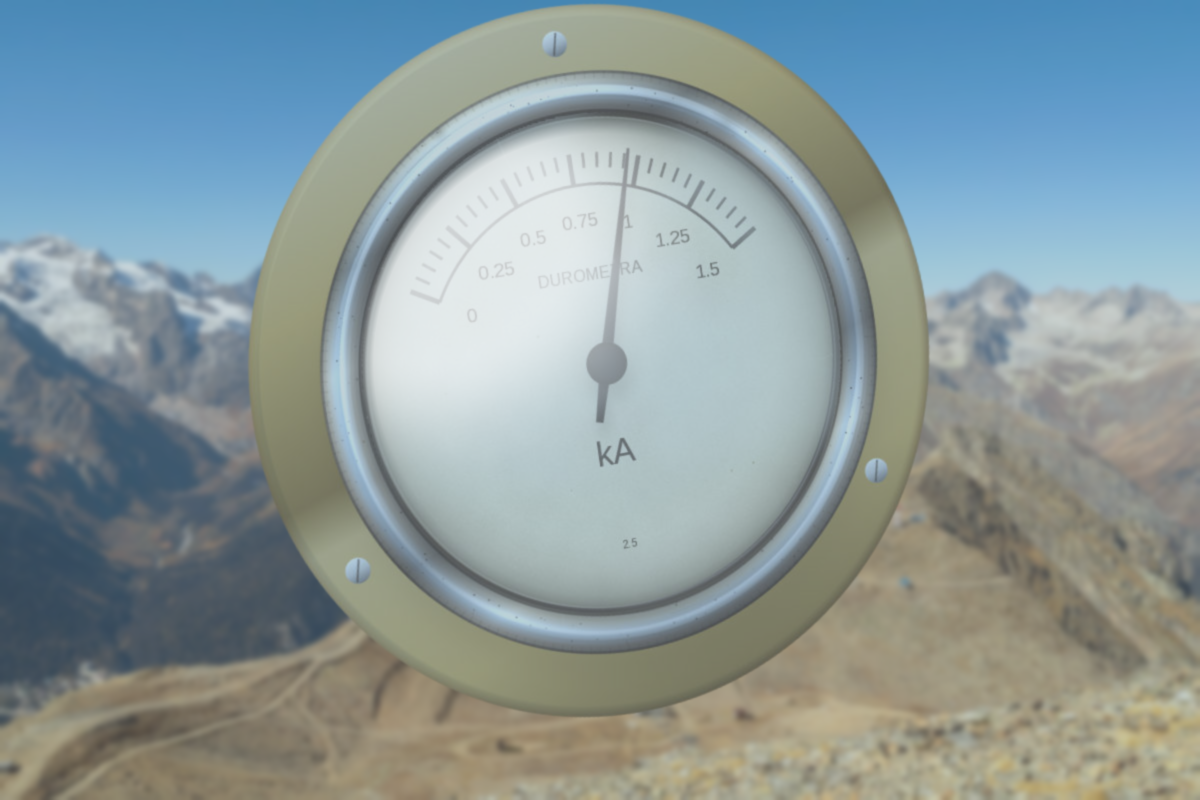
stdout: kA 0.95
